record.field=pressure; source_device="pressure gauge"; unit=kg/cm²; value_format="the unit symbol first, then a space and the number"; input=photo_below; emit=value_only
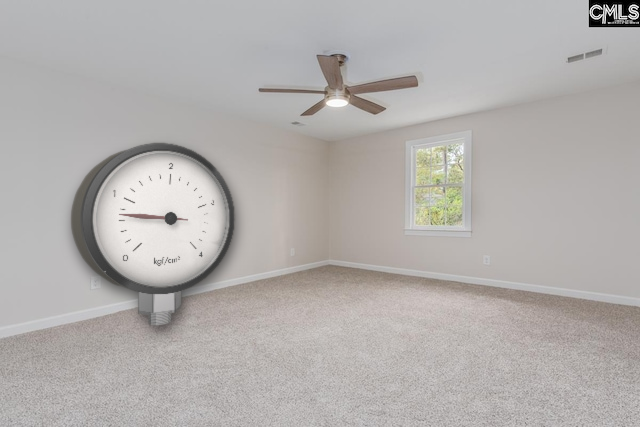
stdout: kg/cm² 0.7
